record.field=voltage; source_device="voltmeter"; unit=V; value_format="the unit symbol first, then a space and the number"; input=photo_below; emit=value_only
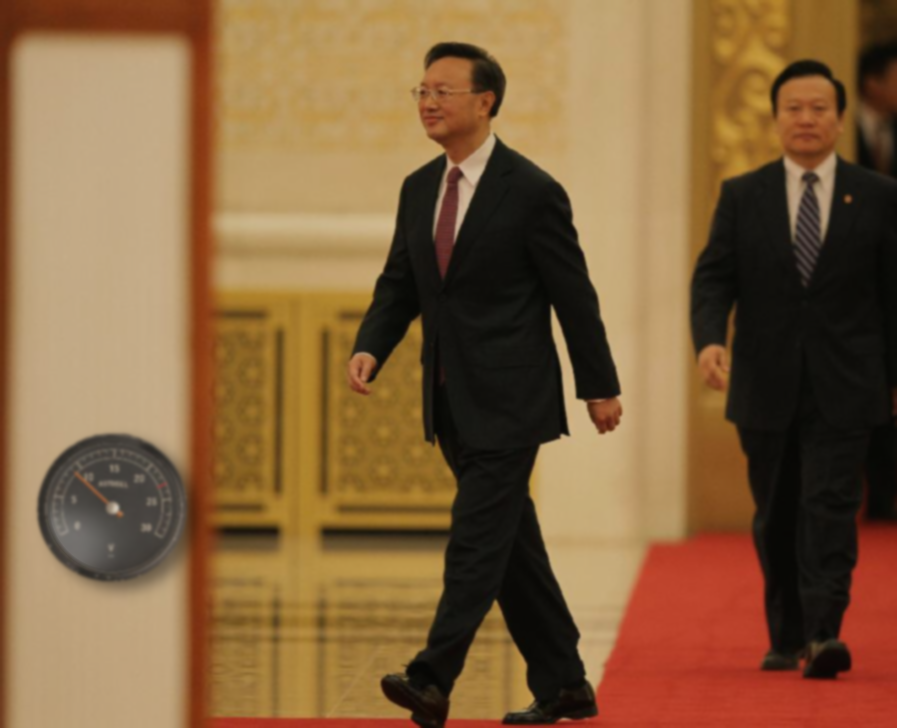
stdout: V 9
